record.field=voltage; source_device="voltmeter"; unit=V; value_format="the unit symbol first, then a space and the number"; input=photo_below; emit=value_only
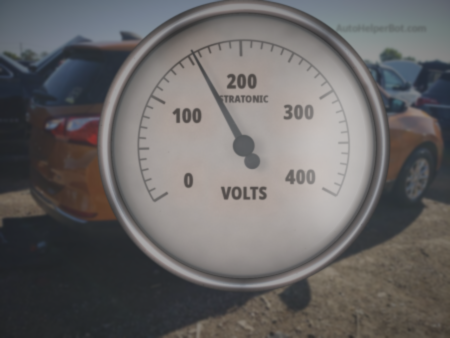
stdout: V 155
